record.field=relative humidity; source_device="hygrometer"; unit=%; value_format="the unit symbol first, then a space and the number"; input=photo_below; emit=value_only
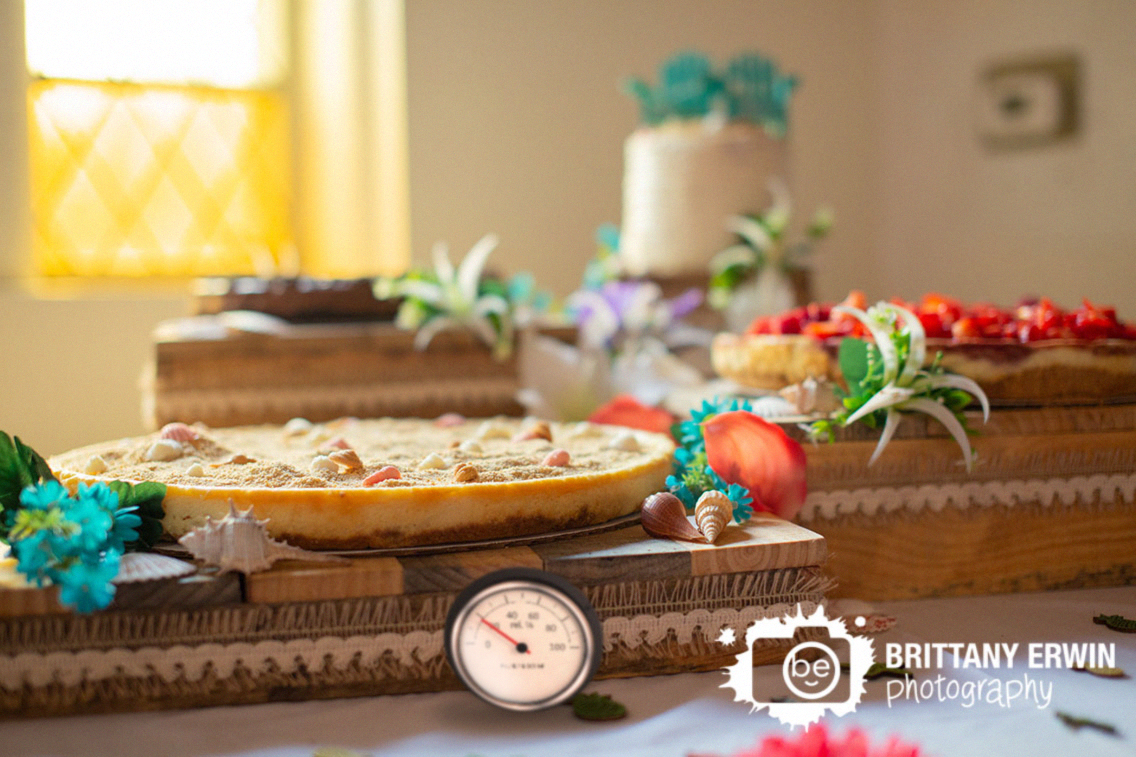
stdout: % 20
